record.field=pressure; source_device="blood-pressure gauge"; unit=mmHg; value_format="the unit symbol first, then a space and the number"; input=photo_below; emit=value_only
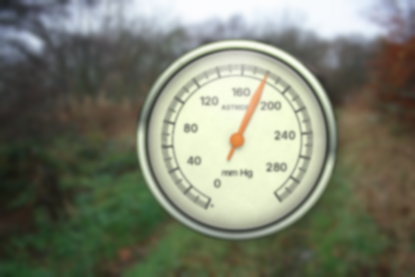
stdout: mmHg 180
